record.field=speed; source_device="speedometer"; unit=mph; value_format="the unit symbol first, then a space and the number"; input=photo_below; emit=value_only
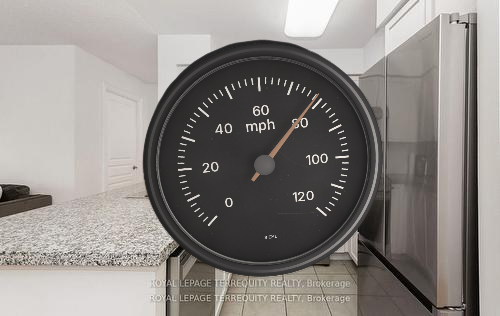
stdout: mph 78
